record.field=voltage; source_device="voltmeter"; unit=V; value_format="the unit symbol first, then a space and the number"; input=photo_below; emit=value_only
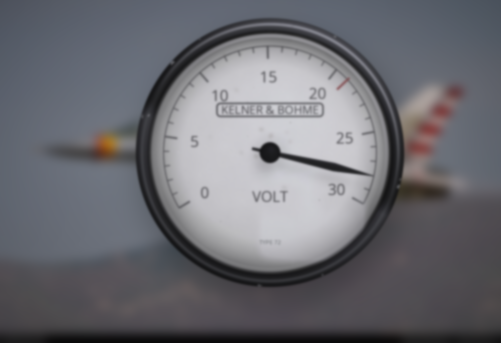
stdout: V 28
